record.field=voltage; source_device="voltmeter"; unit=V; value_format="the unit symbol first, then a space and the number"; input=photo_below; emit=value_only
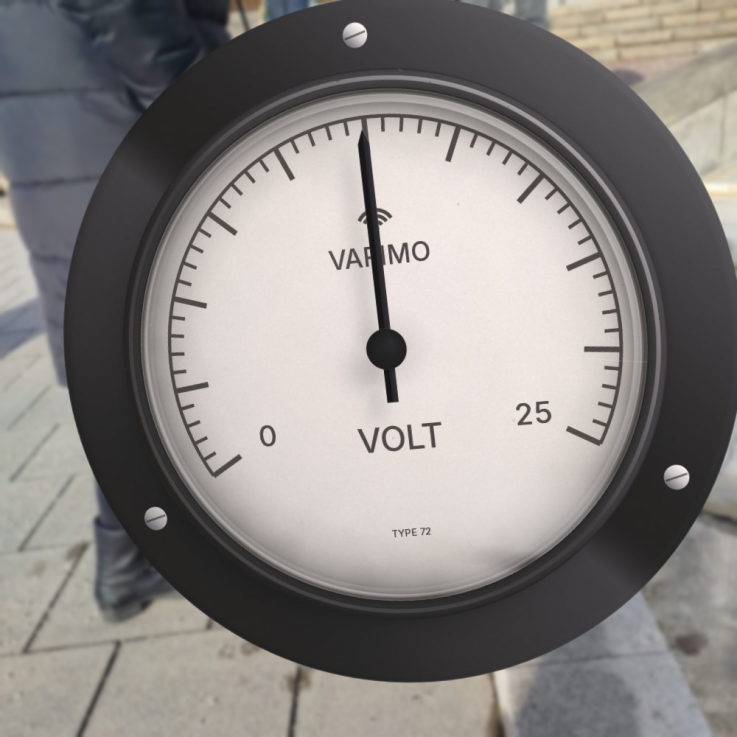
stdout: V 12.5
